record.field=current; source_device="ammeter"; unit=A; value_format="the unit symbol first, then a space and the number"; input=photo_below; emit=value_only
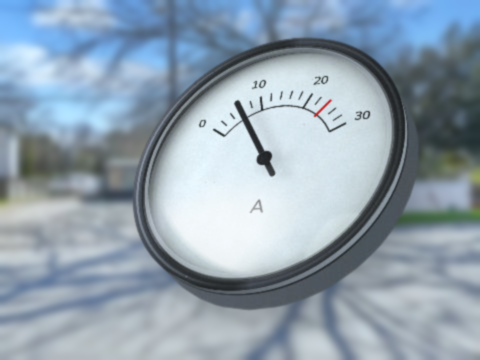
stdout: A 6
